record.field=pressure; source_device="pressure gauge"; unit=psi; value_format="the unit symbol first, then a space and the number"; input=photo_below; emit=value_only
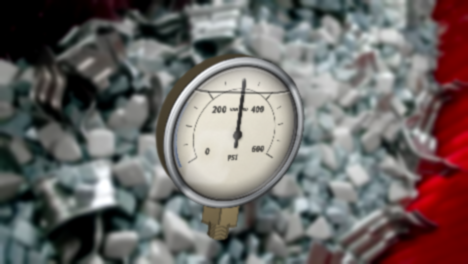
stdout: psi 300
